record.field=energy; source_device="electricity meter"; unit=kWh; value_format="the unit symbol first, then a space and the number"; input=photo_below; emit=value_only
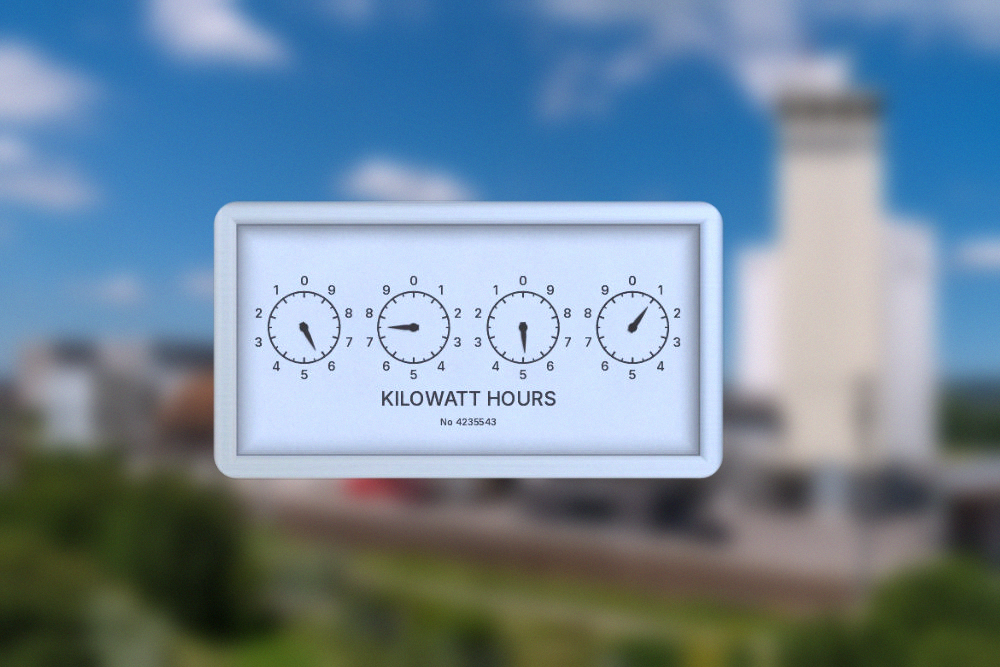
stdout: kWh 5751
